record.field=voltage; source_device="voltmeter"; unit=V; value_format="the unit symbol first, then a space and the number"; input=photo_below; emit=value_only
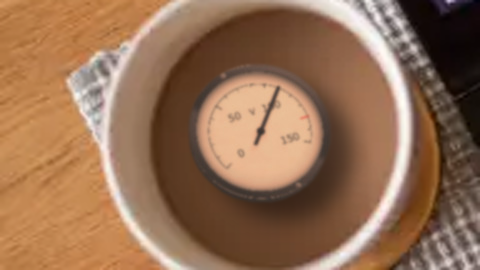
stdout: V 100
